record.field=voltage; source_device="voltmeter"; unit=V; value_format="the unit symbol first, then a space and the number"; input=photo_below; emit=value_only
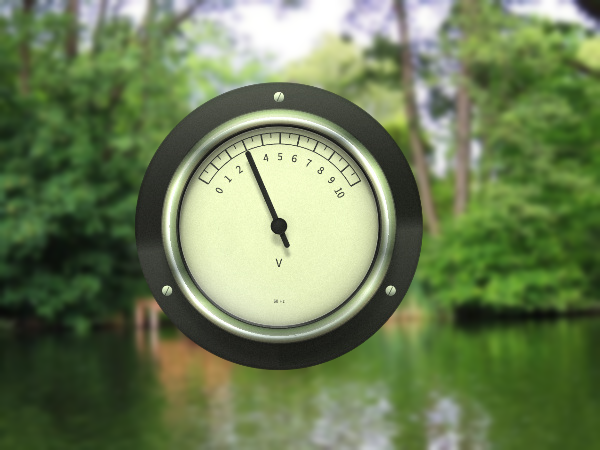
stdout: V 3
